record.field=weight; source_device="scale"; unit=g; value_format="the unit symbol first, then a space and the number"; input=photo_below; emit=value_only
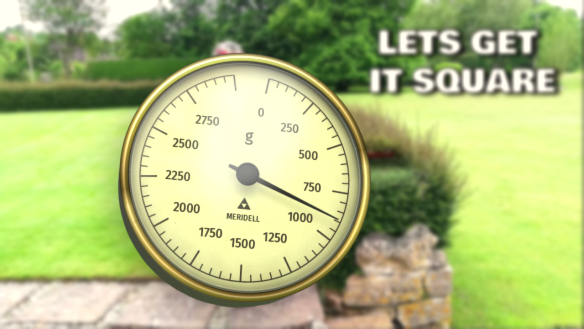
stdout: g 900
